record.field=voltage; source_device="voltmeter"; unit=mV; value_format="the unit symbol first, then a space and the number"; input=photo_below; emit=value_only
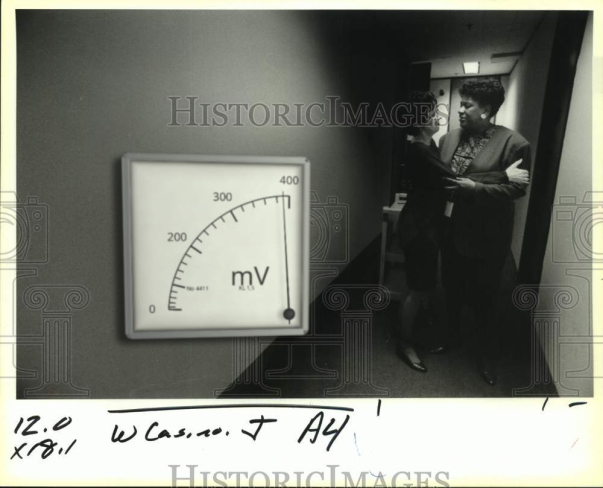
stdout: mV 390
